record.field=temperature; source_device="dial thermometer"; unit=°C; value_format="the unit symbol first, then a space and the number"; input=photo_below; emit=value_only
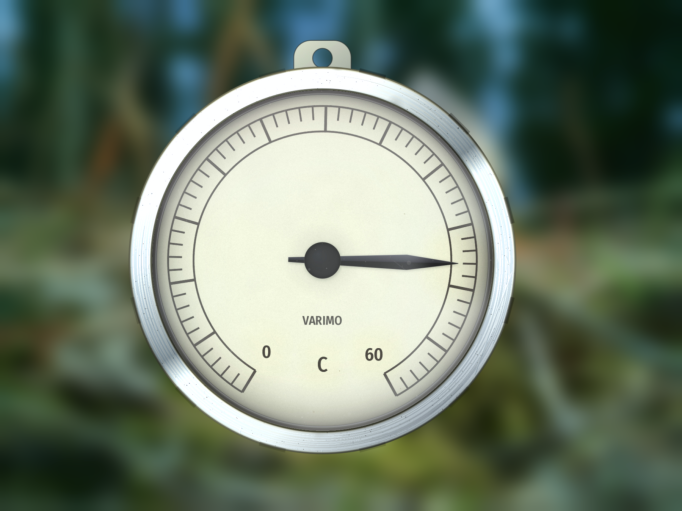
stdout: °C 48
